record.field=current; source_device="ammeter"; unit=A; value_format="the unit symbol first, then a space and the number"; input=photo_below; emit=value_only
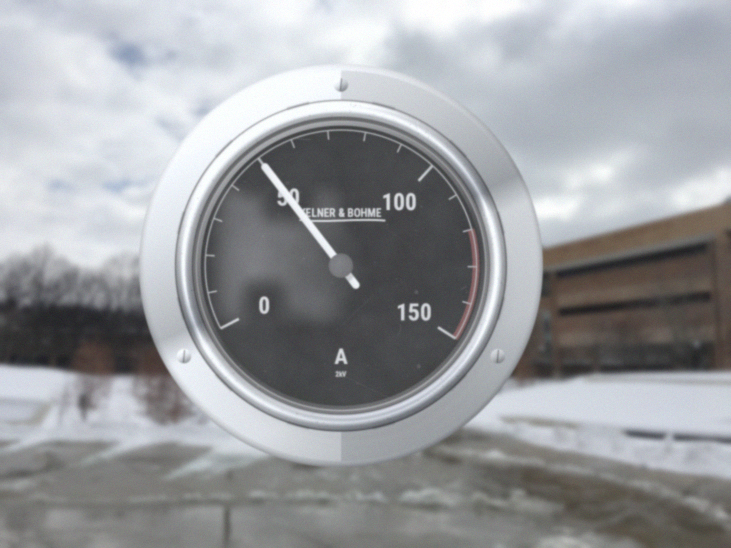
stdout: A 50
